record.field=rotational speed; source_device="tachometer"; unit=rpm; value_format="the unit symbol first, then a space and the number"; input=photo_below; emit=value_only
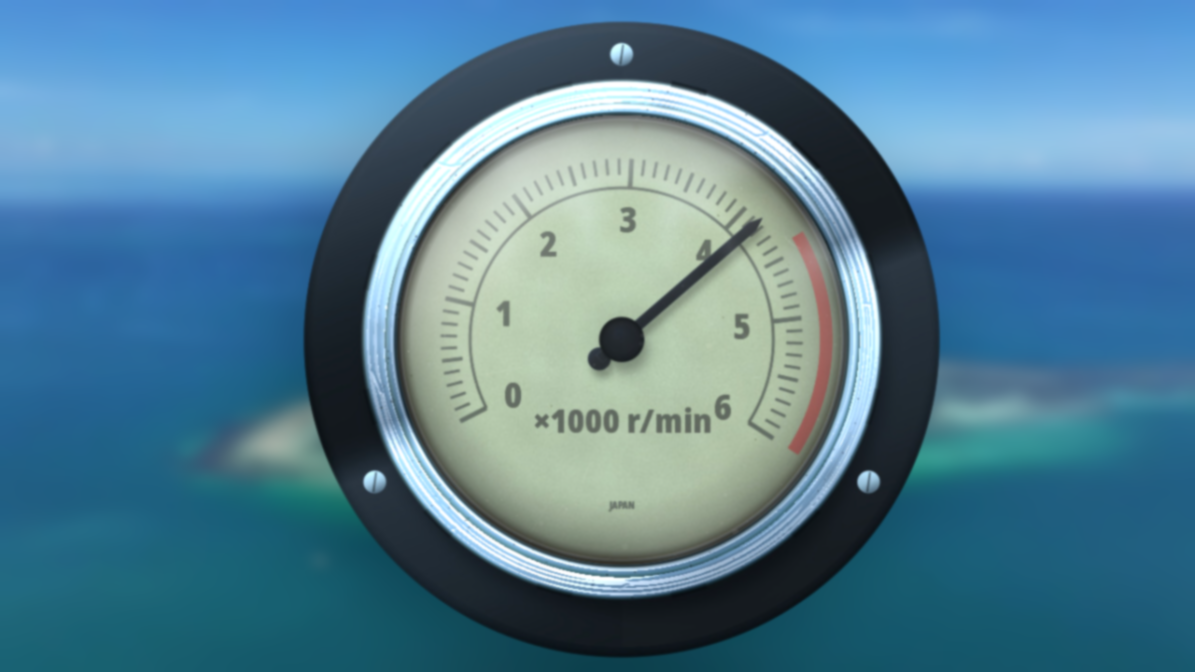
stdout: rpm 4150
